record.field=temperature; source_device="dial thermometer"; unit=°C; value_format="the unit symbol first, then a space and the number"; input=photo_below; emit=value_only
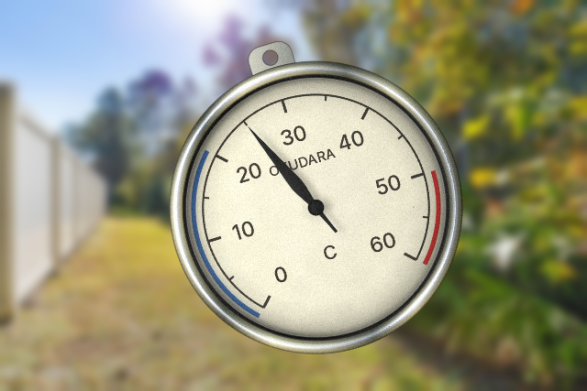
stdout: °C 25
